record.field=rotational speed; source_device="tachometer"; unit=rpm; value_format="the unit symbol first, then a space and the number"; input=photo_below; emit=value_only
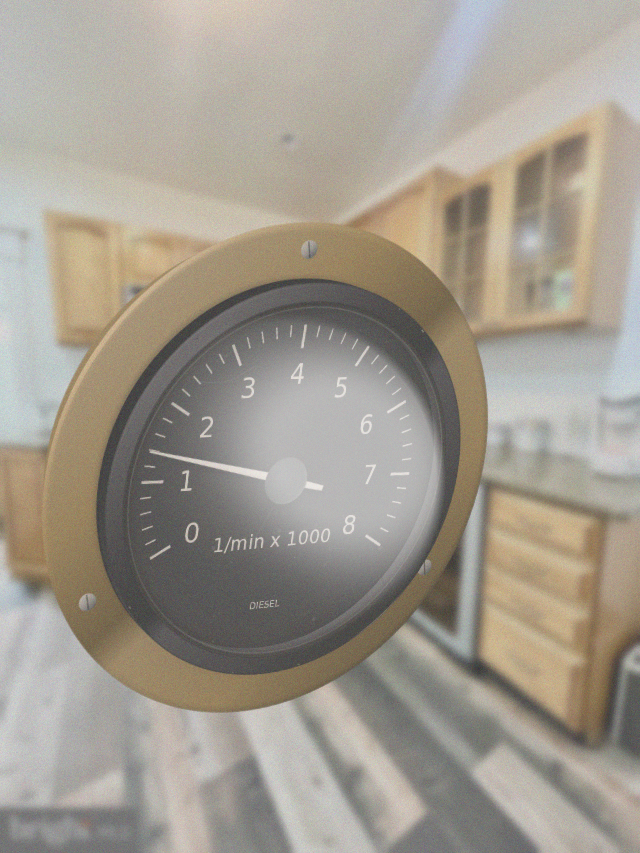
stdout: rpm 1400
